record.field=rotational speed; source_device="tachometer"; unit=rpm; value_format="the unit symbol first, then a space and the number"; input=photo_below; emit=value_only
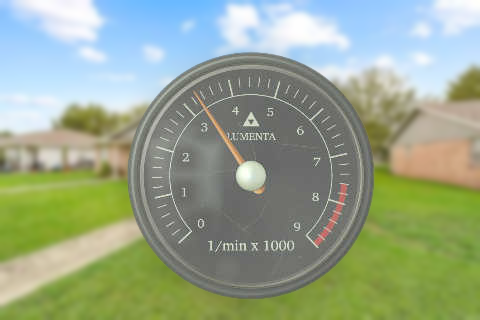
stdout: rpm 3300
